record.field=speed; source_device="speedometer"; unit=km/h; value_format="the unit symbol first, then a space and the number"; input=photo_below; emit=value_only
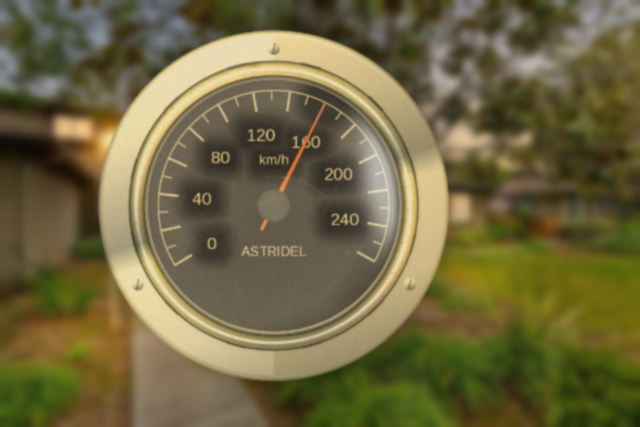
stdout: km/h 160
